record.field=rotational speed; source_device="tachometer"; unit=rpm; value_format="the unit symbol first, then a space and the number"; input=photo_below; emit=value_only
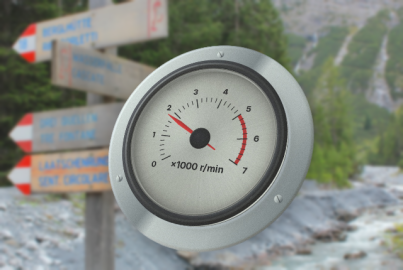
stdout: rpm 1800
